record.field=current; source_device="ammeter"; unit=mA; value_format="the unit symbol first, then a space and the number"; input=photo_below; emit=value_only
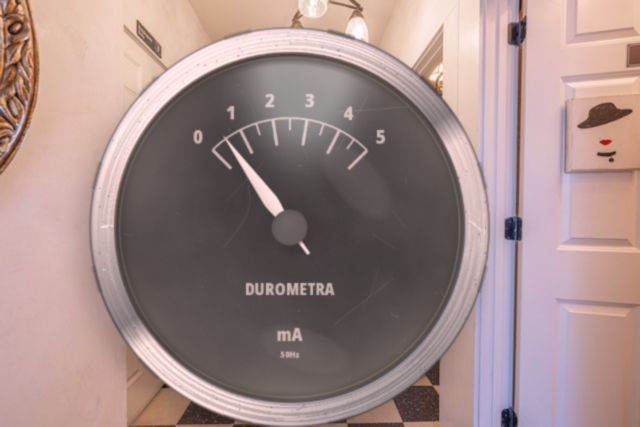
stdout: mA 0.5
